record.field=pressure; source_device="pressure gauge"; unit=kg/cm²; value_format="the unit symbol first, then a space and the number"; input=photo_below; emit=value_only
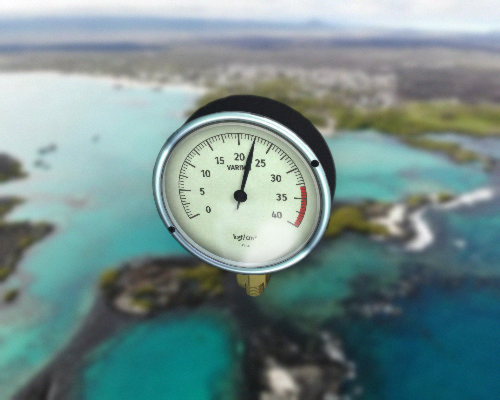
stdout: kg/cm² 22.5
